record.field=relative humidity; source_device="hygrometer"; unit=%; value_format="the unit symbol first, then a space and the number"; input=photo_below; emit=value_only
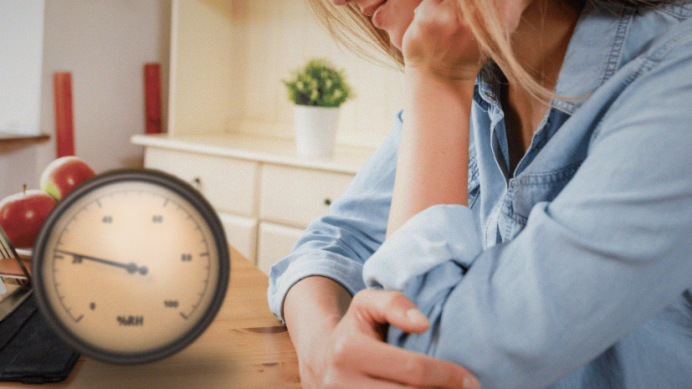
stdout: % 22
